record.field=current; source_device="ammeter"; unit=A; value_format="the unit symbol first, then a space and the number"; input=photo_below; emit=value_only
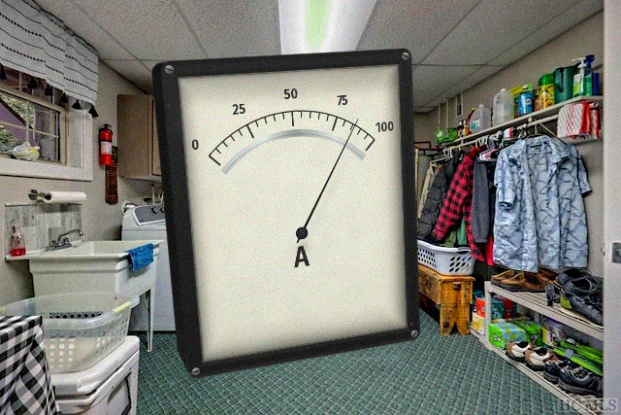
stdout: A 85
